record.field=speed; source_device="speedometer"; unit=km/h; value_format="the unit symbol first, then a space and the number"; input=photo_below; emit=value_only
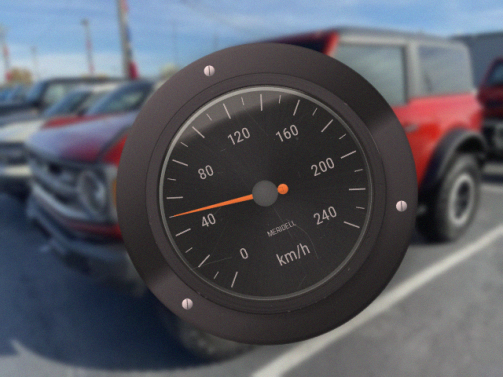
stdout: km/h 50
